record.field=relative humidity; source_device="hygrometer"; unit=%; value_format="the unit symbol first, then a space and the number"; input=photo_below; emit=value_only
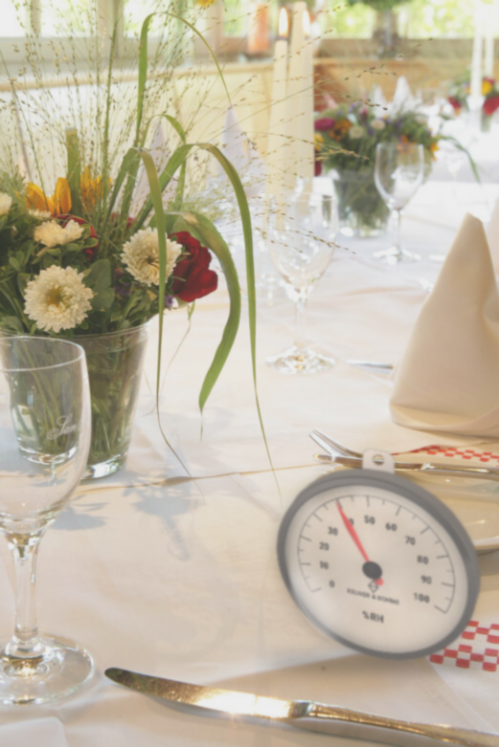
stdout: % 40
